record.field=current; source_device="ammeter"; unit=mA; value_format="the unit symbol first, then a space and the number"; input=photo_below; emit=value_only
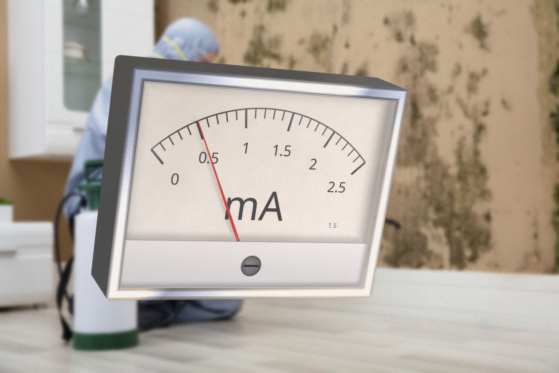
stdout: mA 0.5
